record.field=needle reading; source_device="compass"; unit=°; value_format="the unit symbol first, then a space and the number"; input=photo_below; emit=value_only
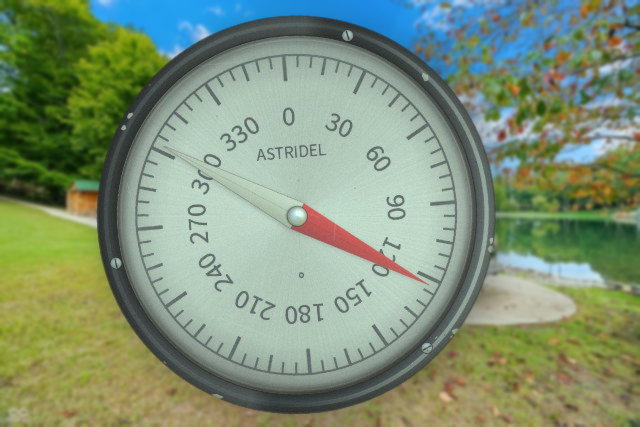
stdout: ° 122.5
